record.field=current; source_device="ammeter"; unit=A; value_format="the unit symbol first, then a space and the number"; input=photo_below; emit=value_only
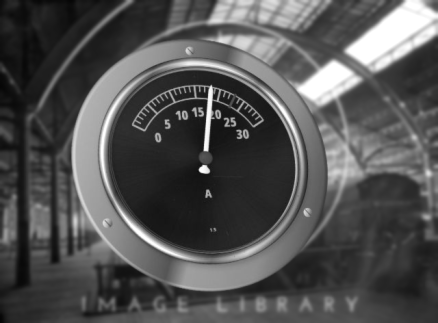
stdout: A 18
